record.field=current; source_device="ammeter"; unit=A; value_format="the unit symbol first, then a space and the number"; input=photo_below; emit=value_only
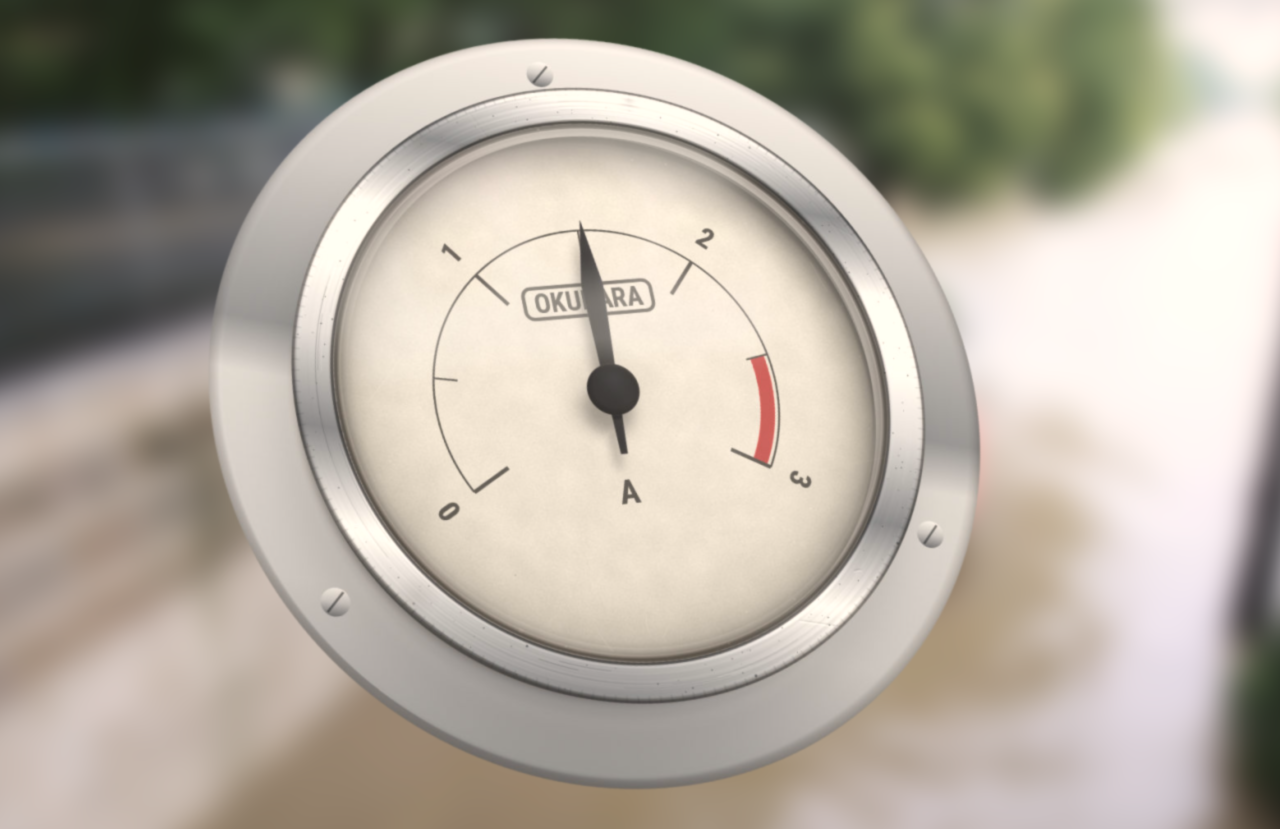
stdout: A 1.5
